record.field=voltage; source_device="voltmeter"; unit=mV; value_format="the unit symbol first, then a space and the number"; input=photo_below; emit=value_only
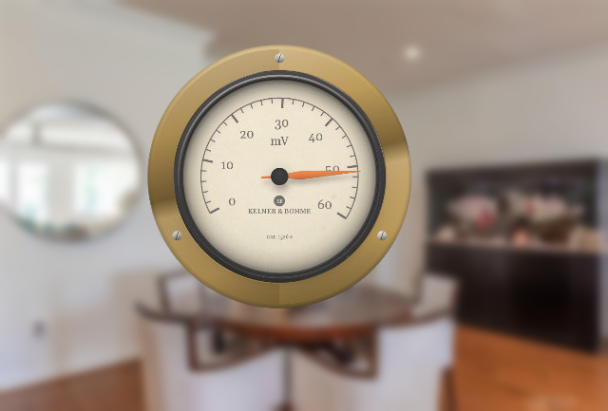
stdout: mV 51
